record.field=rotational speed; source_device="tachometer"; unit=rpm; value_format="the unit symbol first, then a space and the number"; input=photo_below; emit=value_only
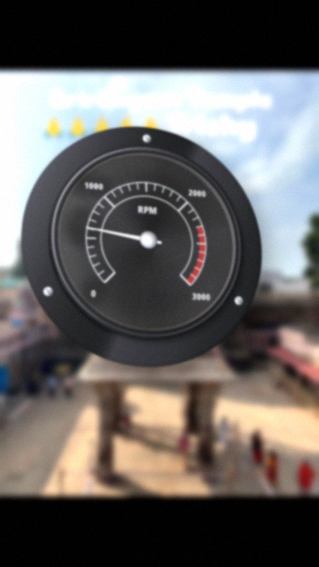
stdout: rpm 600
